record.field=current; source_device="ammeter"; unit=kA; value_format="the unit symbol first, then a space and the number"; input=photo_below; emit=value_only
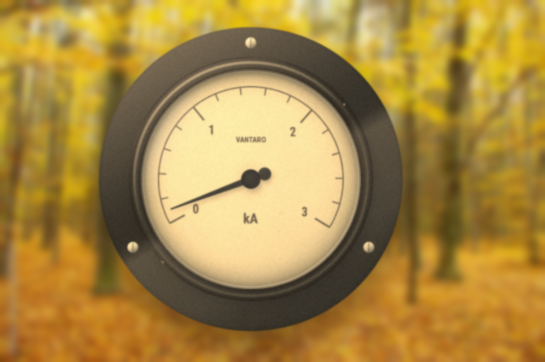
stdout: kA 0.1
